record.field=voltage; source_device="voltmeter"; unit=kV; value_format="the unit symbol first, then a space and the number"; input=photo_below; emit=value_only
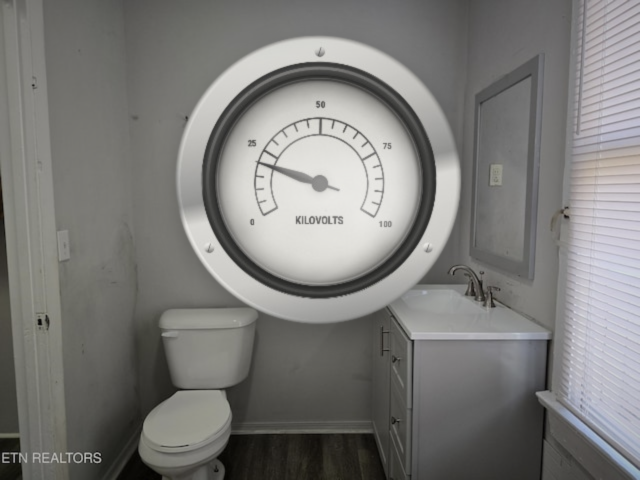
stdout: kV 20
